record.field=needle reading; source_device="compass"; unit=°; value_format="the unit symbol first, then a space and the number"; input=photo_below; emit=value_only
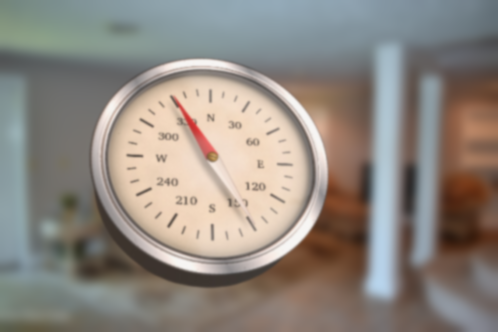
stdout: ° 330
